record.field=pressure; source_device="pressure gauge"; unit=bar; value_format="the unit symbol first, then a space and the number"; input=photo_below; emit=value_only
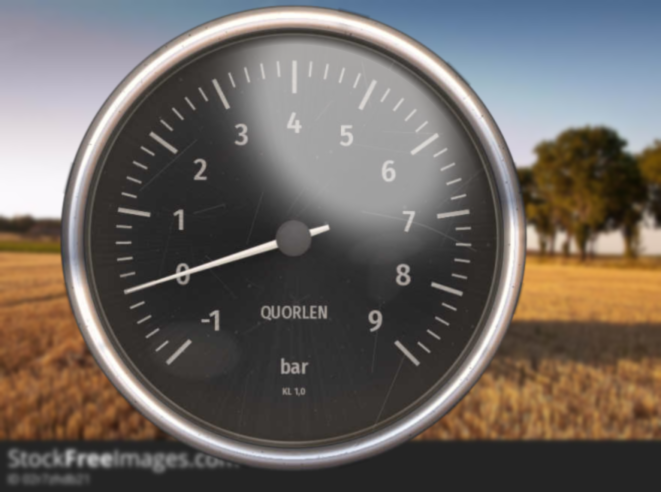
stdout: bar 0
